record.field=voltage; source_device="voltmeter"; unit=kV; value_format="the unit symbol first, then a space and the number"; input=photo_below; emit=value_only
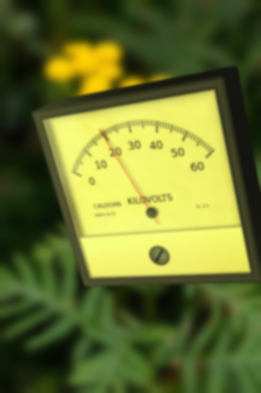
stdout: kV 20
